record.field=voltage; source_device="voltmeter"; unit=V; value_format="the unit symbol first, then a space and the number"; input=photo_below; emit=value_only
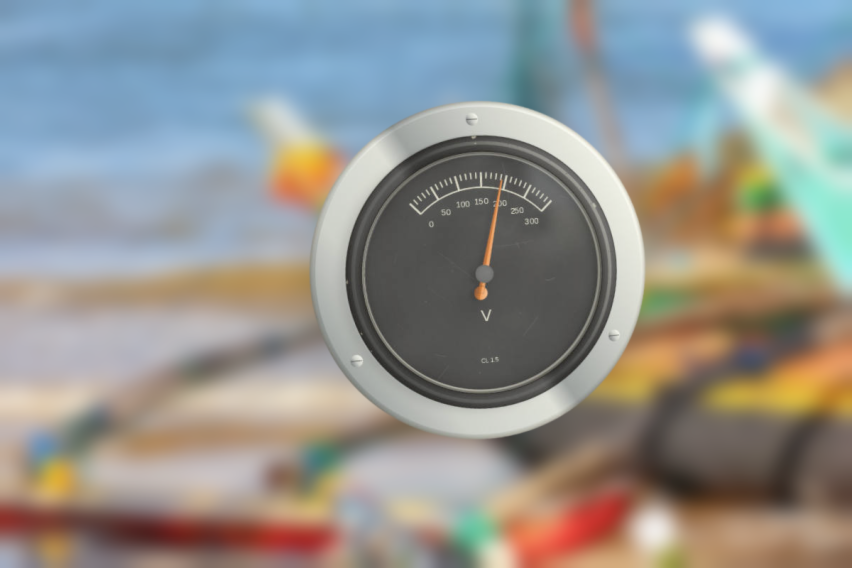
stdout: V 190
